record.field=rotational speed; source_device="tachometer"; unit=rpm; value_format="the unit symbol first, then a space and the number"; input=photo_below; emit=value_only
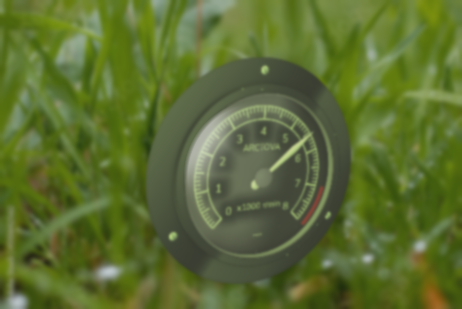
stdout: rpm 5500
